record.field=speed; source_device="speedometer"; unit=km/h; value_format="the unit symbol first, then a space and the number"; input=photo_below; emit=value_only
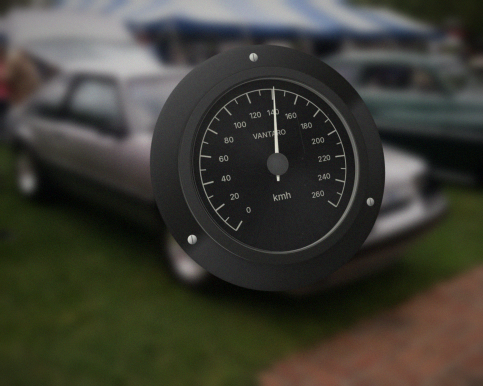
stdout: km/h 140
